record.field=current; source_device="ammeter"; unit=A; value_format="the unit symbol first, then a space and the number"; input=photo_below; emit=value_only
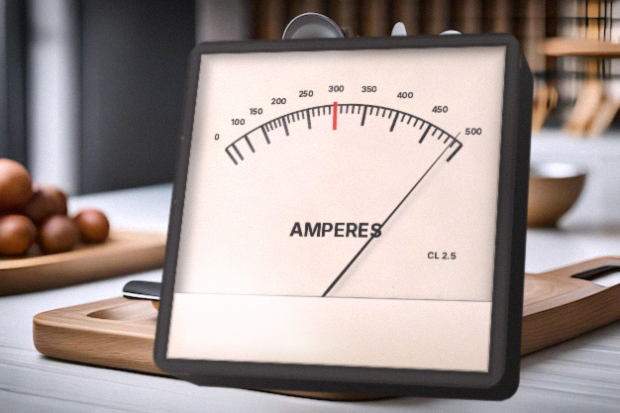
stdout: A 490
